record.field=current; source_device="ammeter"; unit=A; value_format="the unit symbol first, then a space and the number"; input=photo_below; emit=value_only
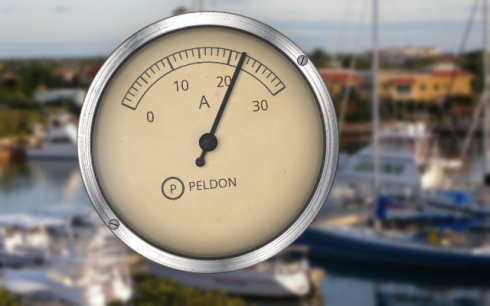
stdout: A 22
